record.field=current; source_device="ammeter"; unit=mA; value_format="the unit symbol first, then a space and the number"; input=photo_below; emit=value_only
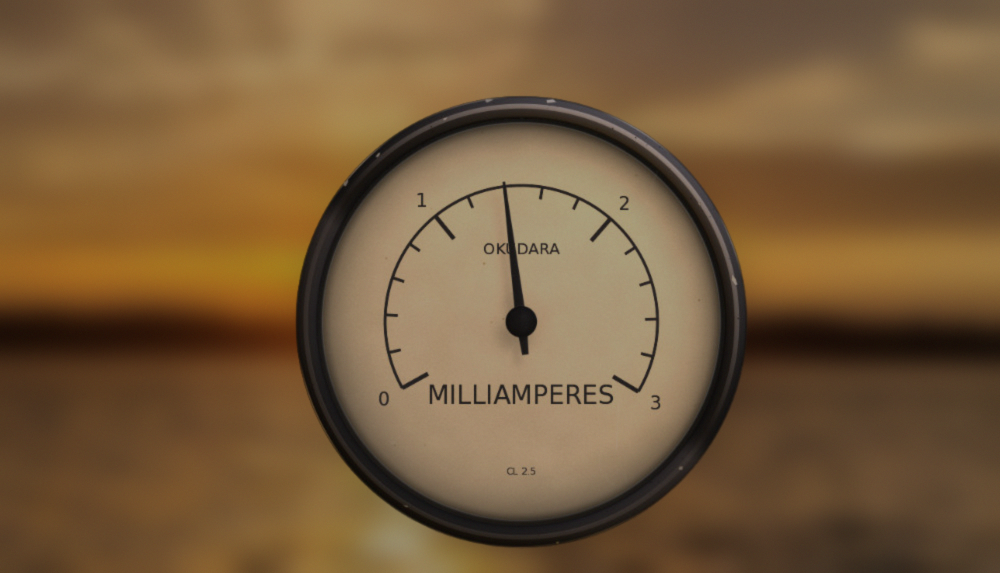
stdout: mA 1.4
